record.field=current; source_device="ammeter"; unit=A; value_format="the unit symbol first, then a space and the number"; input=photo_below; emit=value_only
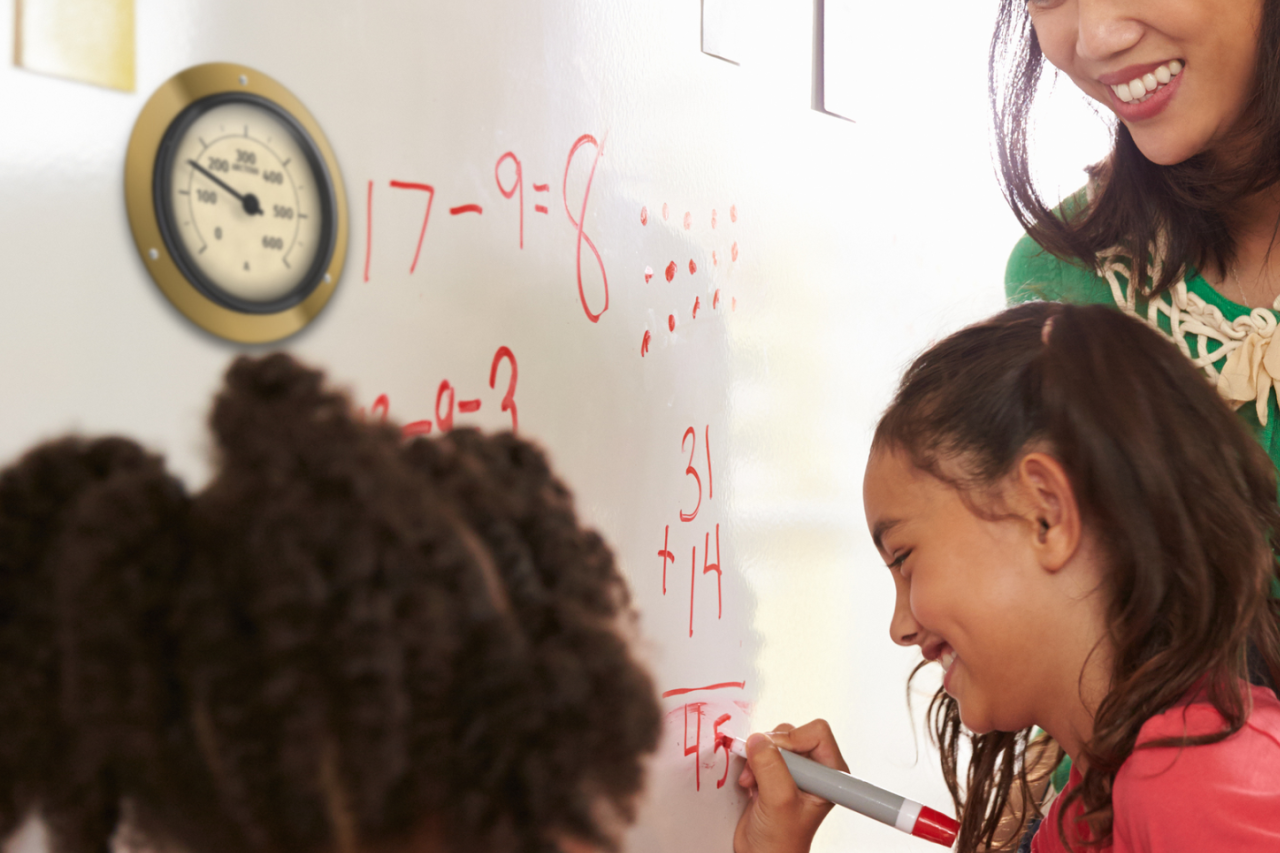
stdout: A 150
